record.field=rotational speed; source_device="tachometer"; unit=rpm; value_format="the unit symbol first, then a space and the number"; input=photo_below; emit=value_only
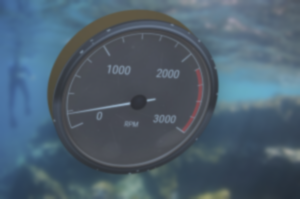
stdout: rpm 200
